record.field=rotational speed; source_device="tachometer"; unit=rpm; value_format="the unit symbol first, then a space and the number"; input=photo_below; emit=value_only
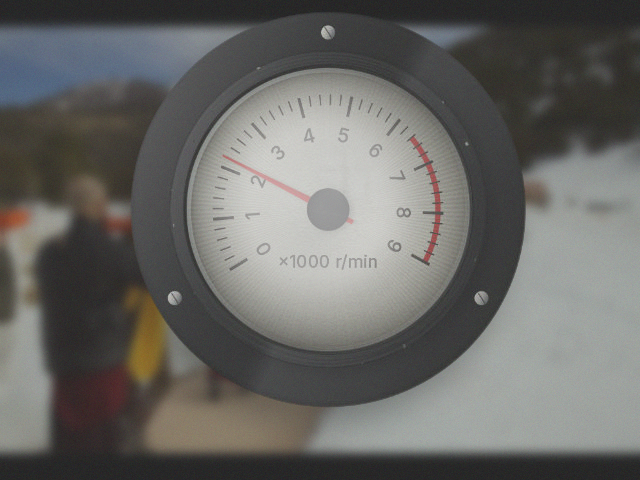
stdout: rpm 2200
